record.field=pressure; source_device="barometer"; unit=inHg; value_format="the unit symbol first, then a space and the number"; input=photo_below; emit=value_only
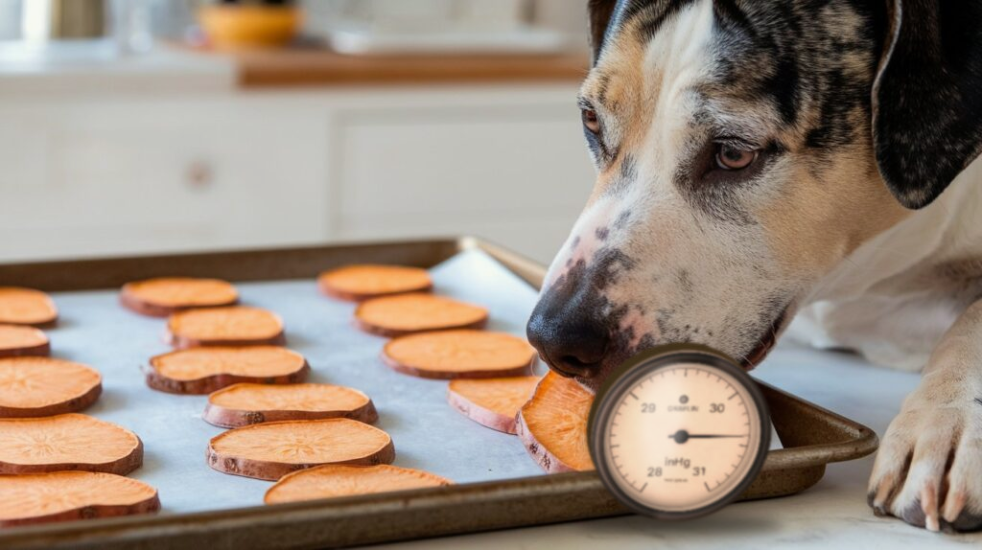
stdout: inHg 30.4
